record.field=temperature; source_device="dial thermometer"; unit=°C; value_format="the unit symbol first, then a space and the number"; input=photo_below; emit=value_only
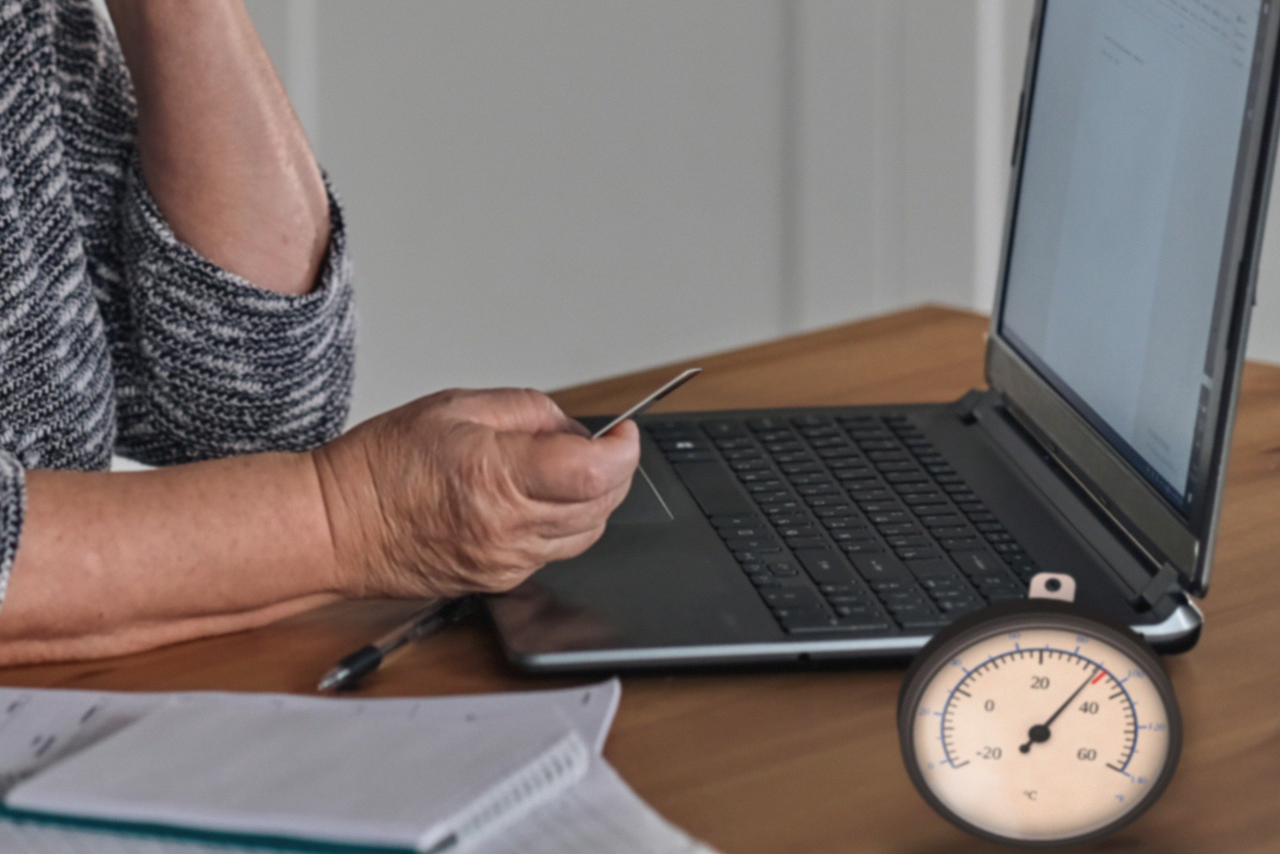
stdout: °C 32
